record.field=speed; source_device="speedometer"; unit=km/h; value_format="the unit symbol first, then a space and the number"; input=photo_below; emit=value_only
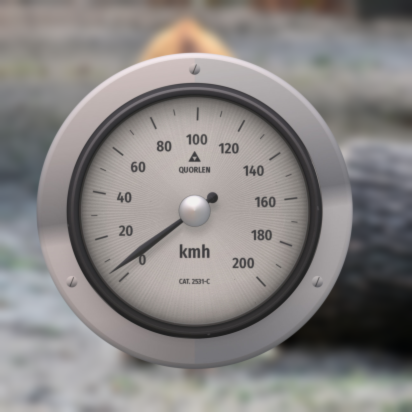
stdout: km/h 5
